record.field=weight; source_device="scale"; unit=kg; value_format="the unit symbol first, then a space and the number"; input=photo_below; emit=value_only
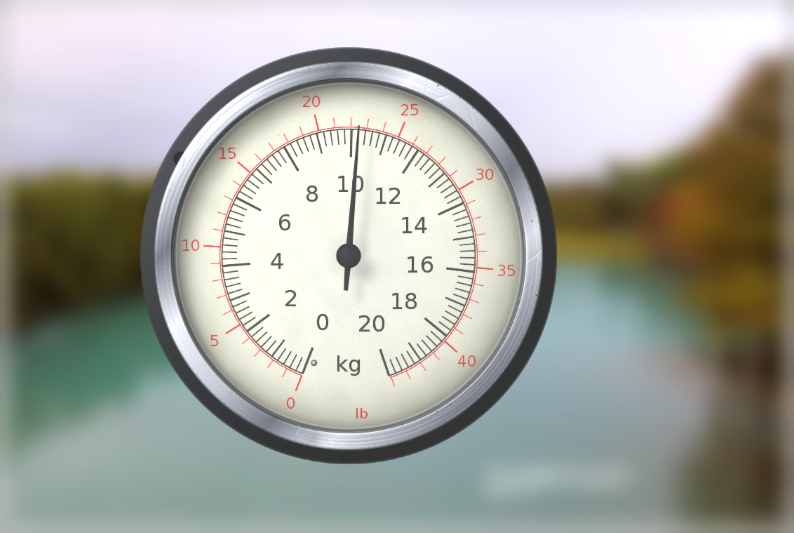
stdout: kg 10.2
